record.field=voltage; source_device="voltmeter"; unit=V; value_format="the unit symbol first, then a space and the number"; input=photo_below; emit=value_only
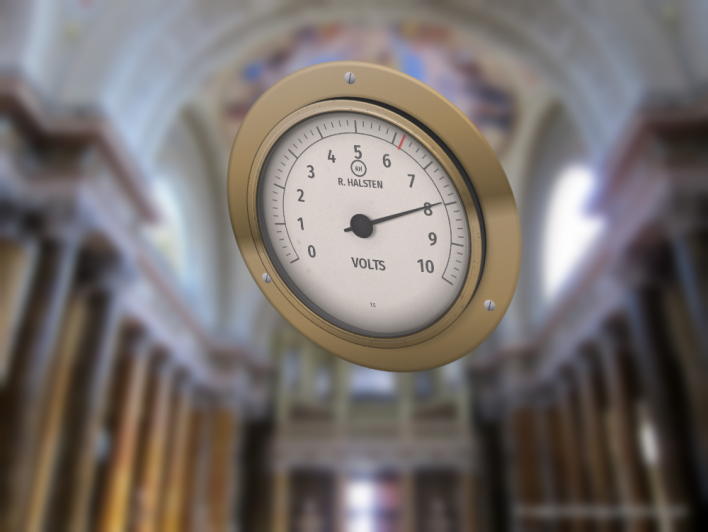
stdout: V 7.9
